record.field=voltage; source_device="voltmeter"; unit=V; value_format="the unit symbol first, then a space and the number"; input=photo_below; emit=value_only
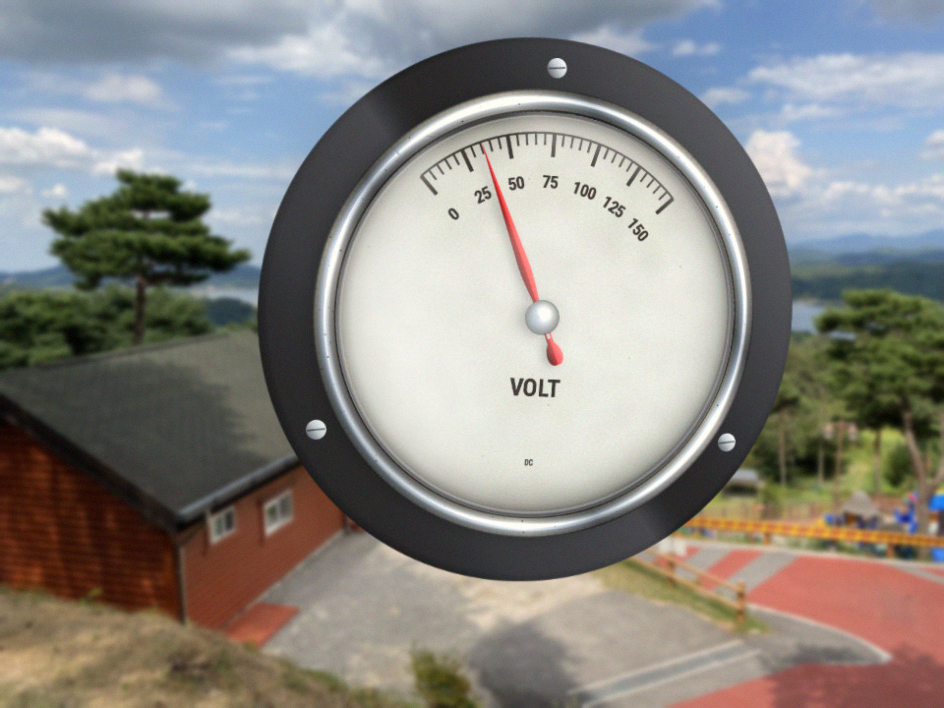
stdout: V 35
